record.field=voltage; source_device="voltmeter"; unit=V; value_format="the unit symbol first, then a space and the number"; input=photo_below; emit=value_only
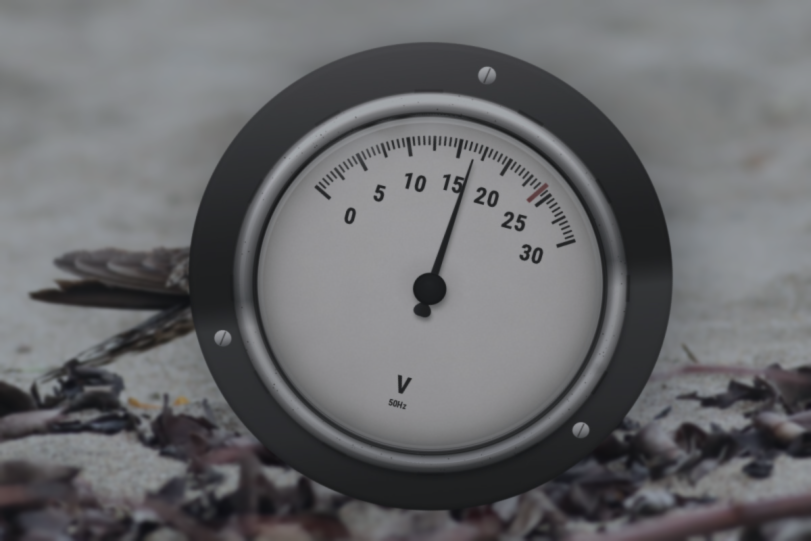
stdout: V 16.5
